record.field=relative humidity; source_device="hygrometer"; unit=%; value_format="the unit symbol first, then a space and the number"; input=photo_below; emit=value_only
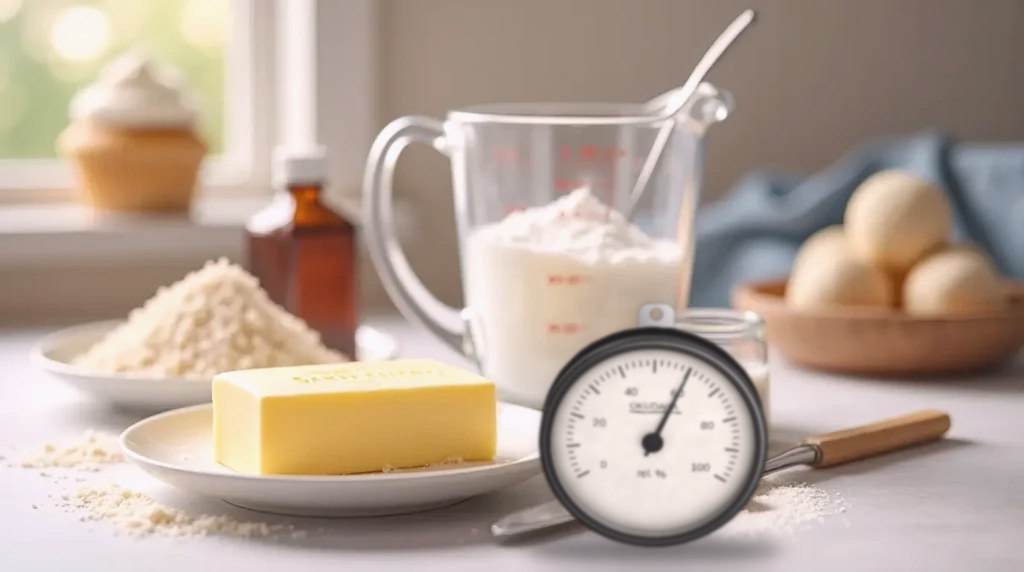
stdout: % 60
